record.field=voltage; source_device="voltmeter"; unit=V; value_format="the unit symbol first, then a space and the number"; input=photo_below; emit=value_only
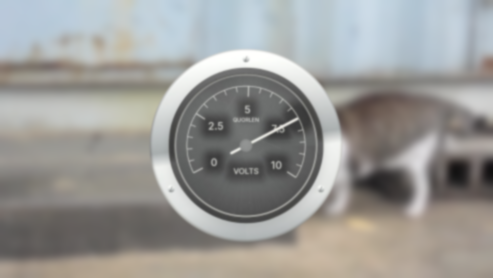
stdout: V 7.5
